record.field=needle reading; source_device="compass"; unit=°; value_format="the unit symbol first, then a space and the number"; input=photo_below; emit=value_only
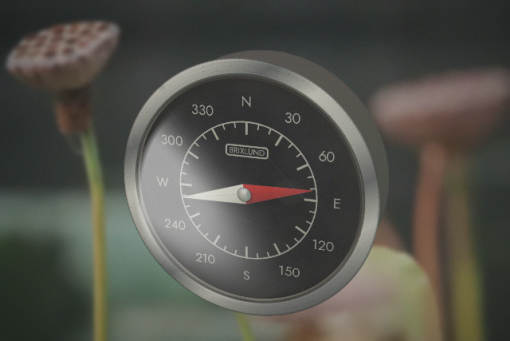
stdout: ° 80
